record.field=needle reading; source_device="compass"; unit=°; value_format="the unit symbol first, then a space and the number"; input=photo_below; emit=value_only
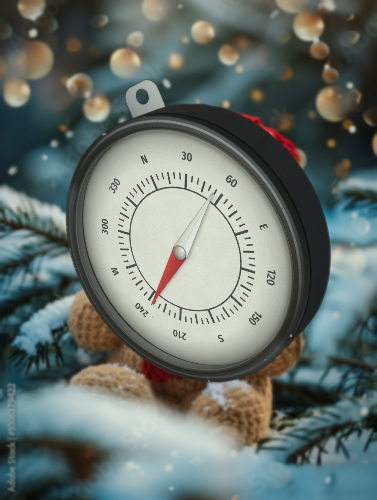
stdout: ° 235
